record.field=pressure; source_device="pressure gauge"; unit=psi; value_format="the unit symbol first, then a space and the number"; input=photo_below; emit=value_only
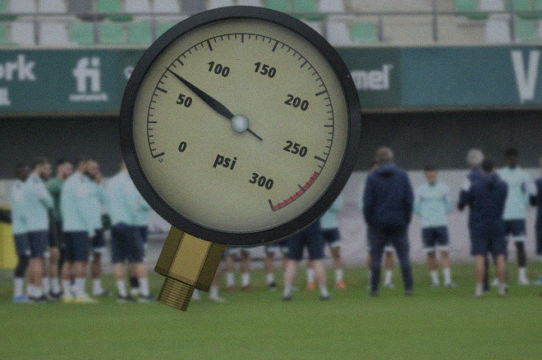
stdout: psi 65
